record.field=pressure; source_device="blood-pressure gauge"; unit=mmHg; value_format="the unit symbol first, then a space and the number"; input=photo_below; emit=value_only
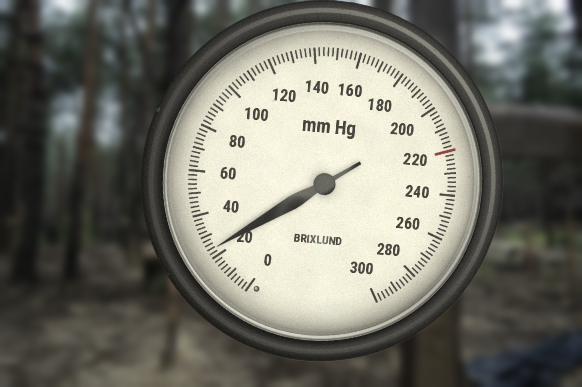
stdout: mmHg 24
